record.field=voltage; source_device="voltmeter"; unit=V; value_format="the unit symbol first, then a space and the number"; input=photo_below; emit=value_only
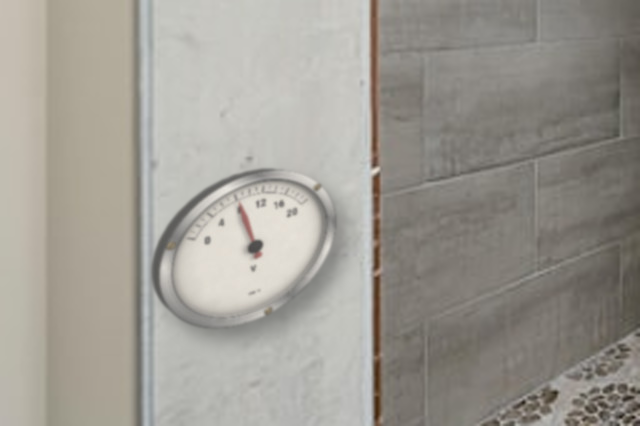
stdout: V 8
